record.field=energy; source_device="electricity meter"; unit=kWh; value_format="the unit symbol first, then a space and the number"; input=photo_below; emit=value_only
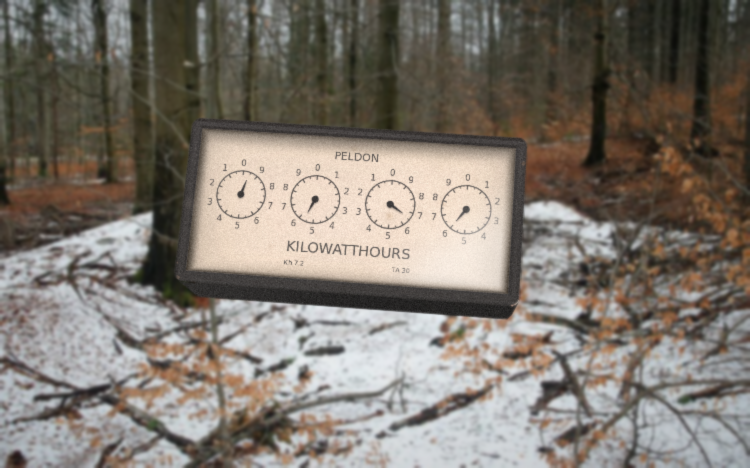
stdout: kWh 9566
